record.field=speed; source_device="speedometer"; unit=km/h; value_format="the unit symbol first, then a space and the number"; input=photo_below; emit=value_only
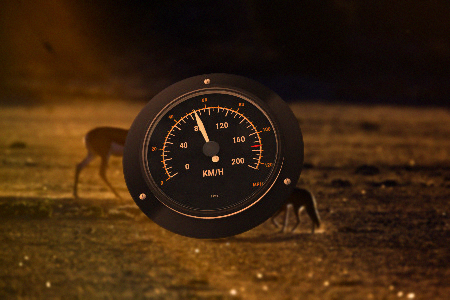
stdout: km/h 85
